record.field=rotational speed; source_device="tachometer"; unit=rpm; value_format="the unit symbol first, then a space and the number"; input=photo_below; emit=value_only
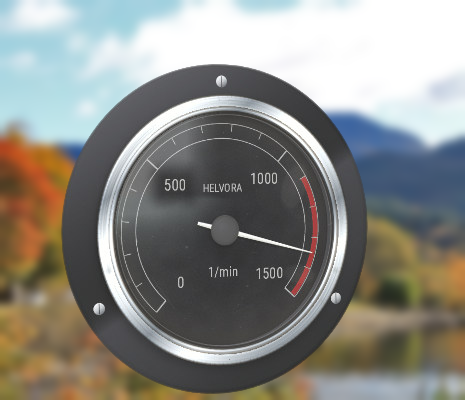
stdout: rpm 1350
